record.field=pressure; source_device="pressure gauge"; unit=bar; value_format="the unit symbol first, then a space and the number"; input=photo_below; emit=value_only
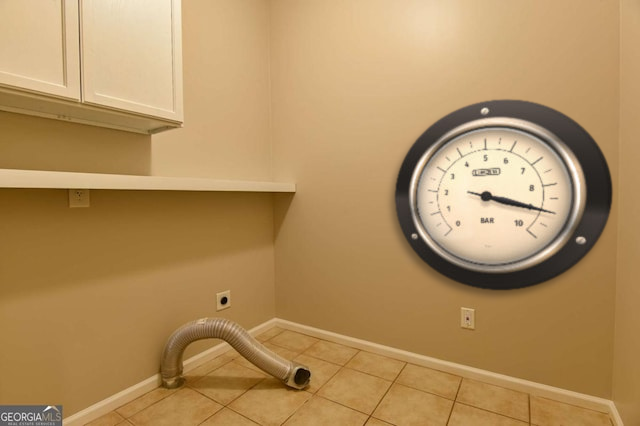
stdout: bar 9
